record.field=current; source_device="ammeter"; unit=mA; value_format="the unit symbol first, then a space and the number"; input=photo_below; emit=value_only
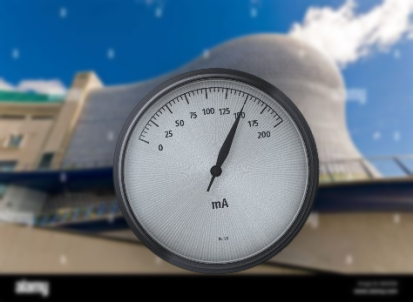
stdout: mA 150
